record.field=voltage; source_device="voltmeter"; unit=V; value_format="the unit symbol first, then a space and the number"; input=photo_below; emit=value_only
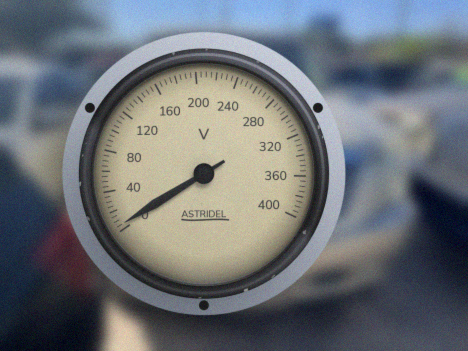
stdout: V 5
